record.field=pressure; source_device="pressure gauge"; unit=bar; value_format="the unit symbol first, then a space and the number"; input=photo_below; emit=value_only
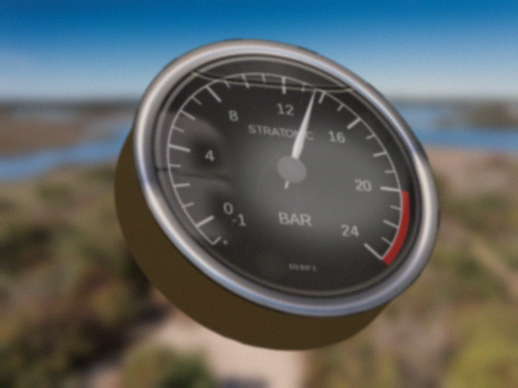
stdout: bar 13.5
